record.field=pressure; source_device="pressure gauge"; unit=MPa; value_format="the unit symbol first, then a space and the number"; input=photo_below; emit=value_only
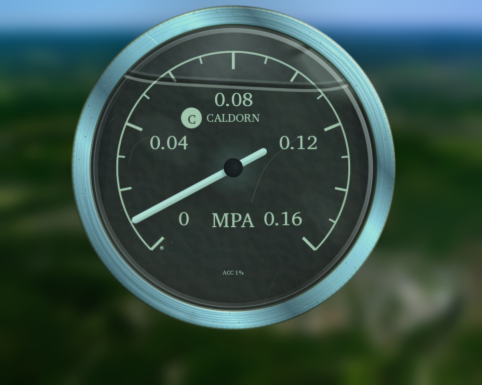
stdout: MPa 0.01
